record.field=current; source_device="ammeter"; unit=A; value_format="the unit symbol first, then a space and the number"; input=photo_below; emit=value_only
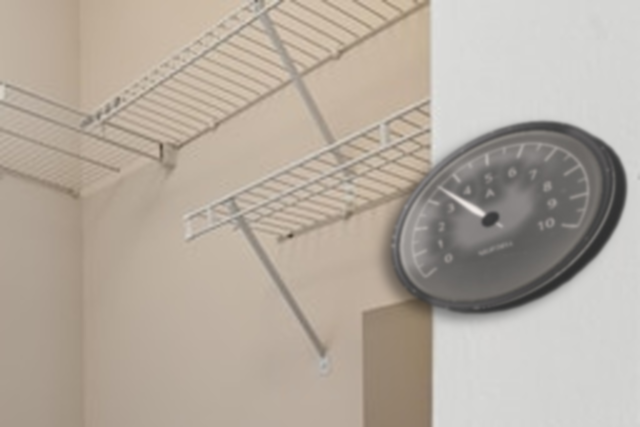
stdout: A 3.5
